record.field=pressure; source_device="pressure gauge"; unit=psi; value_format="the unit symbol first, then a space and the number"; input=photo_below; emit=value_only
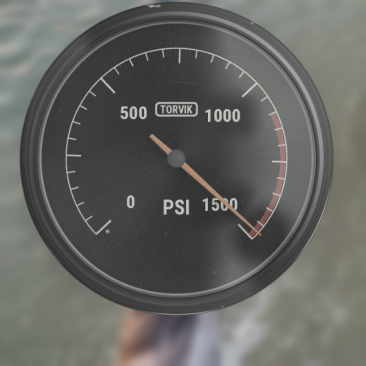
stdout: psi 1475
